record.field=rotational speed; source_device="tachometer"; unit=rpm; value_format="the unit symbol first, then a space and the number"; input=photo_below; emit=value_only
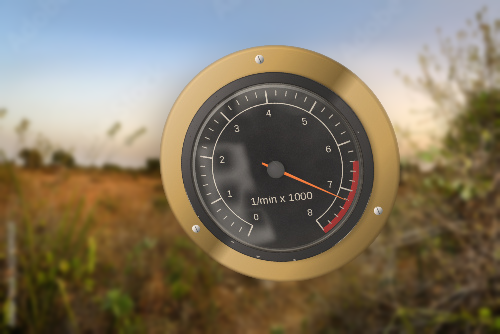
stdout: rpm 7200
